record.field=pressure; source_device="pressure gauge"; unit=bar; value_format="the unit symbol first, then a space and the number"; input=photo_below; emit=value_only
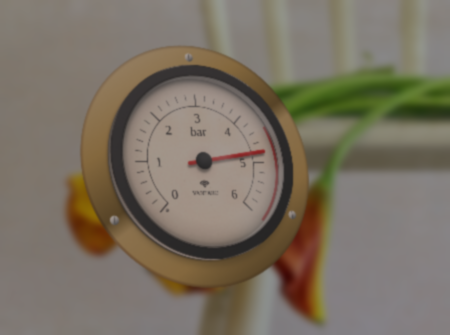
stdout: bar 4.8
